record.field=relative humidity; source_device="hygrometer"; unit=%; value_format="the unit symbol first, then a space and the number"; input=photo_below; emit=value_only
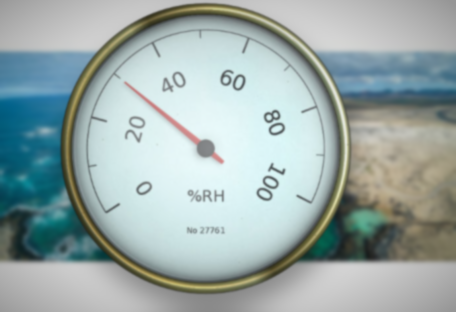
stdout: % 30
